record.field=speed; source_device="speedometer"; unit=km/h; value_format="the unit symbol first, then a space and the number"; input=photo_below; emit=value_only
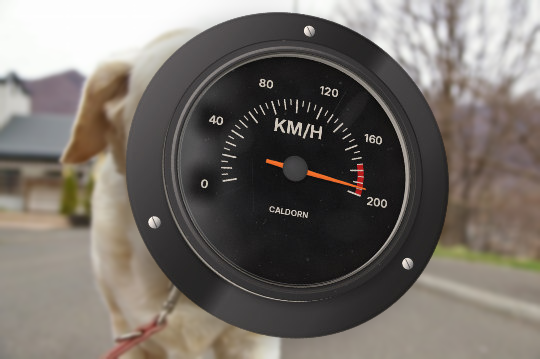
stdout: km/h 195
